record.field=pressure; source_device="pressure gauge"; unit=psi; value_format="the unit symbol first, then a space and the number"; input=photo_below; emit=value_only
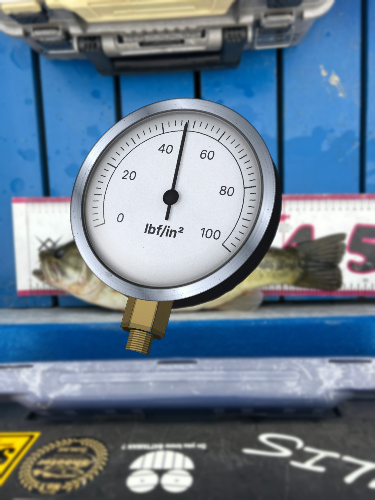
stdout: psi 48
